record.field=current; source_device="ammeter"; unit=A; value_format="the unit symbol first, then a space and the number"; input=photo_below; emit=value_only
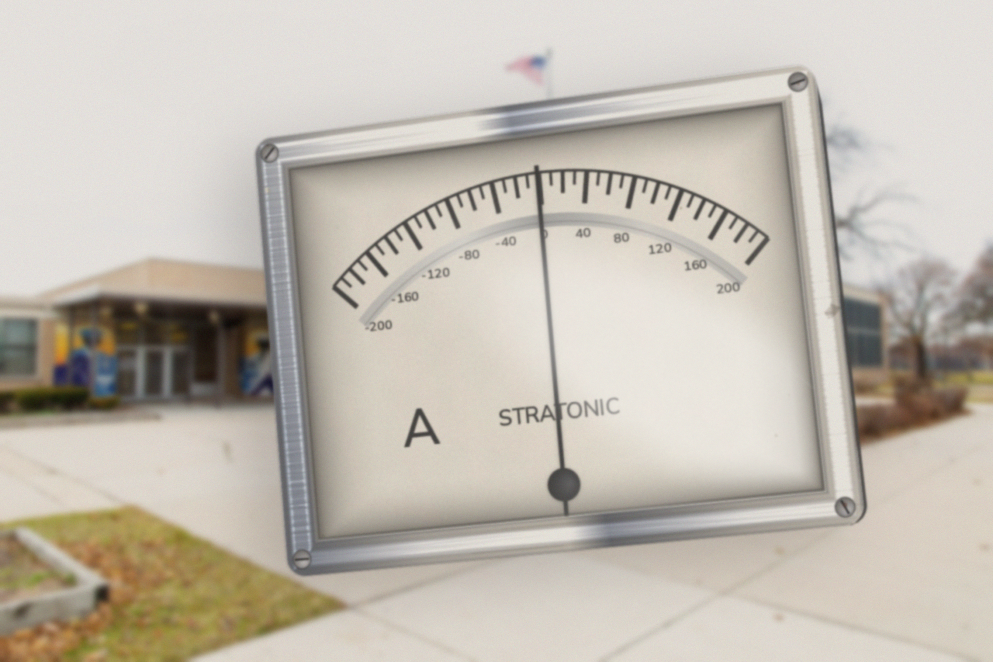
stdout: A 0
